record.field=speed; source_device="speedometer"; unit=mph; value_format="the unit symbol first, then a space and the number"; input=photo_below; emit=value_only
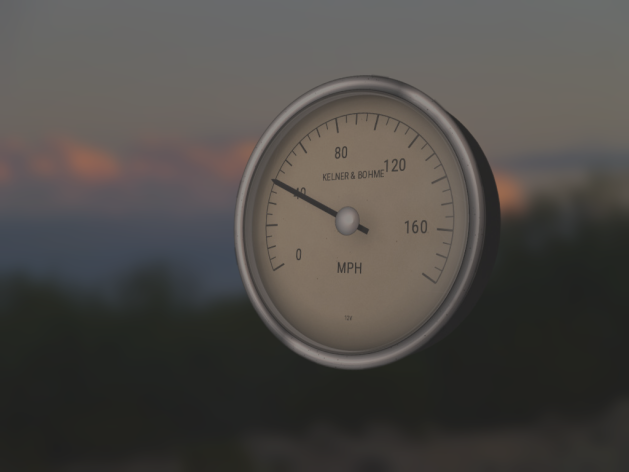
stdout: mph 40
